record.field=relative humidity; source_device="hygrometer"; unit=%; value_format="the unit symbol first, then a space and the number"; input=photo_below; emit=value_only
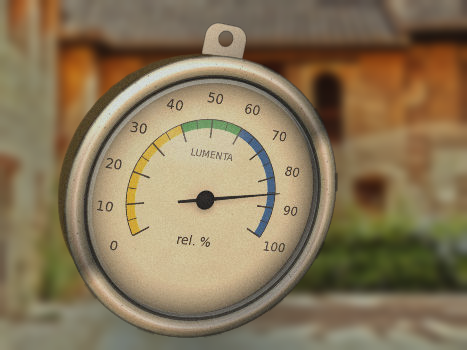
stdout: % 85
